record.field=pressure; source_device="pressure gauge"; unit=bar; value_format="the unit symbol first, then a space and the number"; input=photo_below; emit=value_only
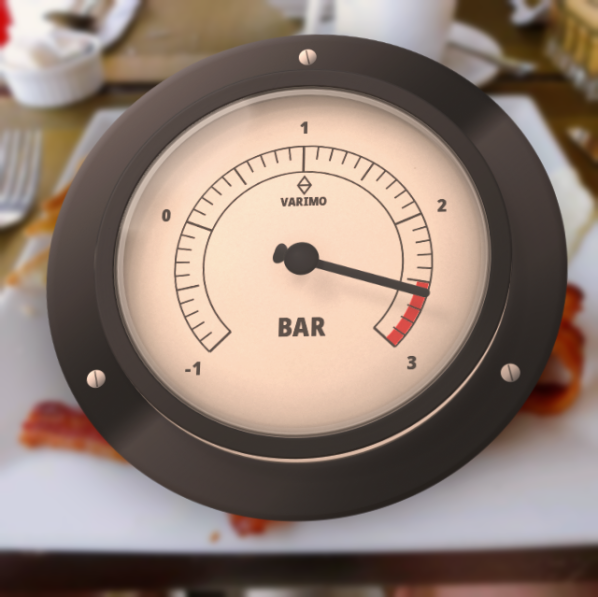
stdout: bar 2.6
